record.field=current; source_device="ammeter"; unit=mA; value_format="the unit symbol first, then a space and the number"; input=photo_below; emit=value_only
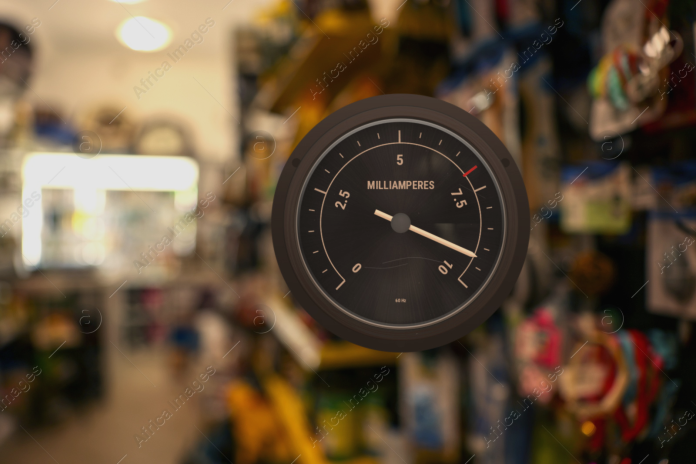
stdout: mA 9.25
